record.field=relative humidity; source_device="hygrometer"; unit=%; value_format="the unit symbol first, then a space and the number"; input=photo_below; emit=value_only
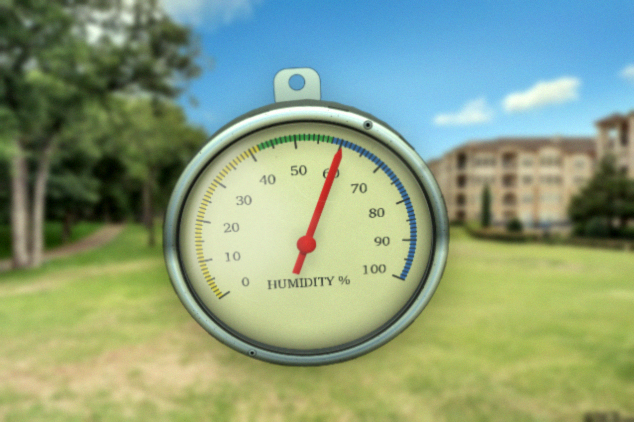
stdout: % 60
